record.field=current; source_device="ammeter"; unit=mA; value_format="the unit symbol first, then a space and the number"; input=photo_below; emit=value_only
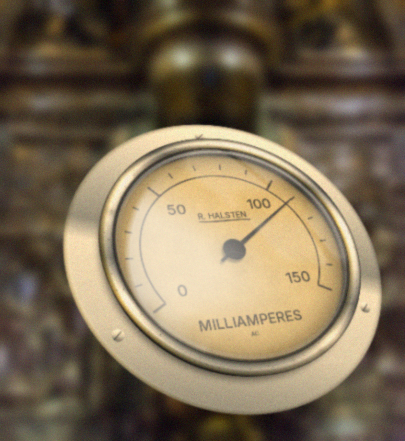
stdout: mA 110
